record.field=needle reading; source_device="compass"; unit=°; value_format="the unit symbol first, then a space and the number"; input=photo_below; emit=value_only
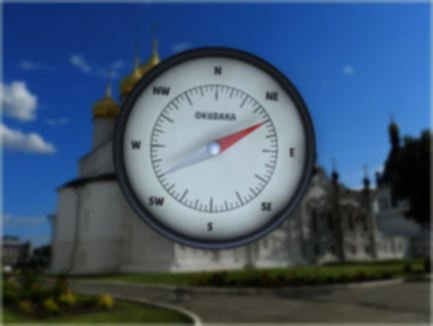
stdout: ° 60
